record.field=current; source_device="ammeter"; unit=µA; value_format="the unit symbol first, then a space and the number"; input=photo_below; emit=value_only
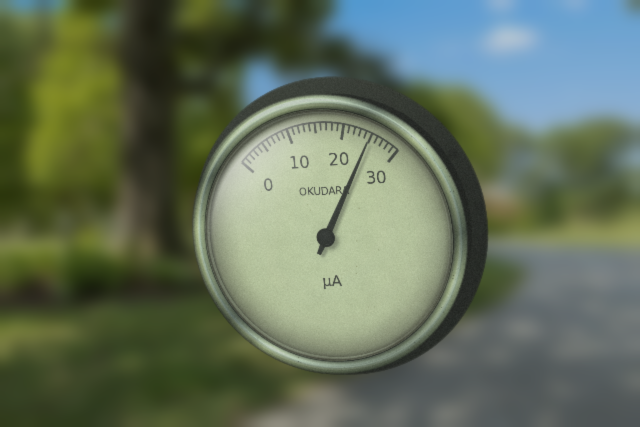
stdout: µA 25
